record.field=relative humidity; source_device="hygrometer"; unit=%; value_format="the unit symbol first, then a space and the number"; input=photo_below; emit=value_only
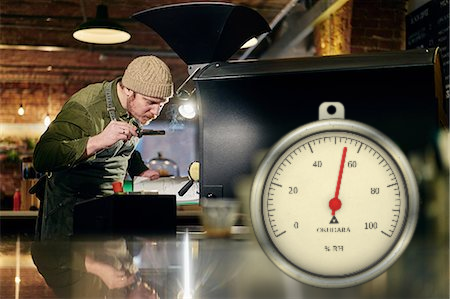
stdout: % 54
